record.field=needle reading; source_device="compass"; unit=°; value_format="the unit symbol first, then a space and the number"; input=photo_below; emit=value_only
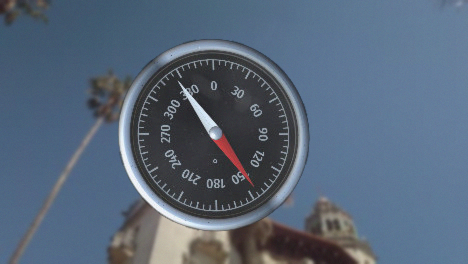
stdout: ° 145
